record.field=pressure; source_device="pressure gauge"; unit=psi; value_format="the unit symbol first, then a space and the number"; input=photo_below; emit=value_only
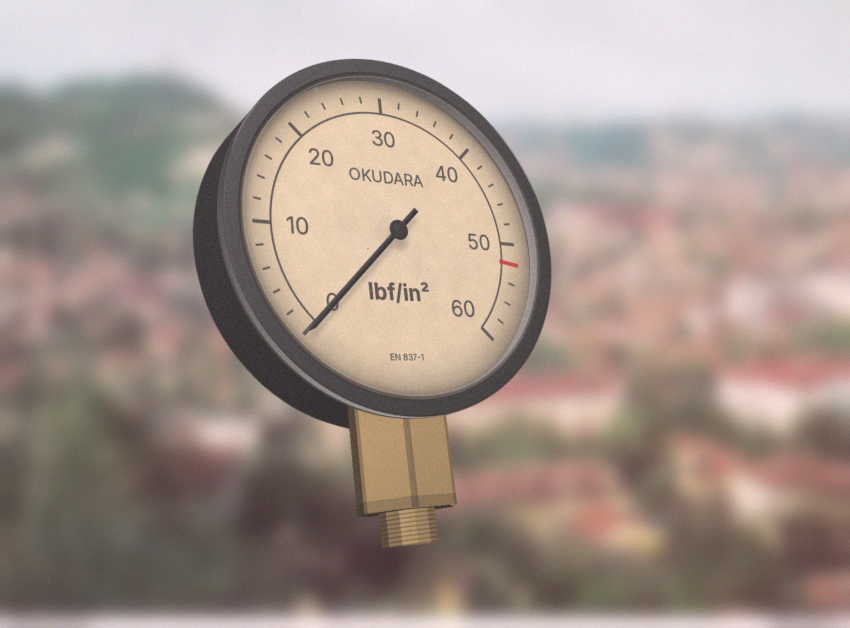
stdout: psi 0
